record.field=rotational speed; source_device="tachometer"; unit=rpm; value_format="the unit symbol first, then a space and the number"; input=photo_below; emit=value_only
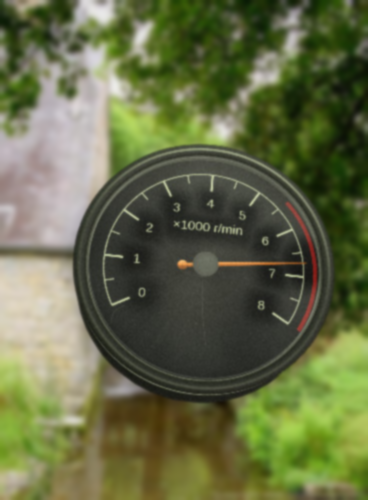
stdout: rpm 6750
